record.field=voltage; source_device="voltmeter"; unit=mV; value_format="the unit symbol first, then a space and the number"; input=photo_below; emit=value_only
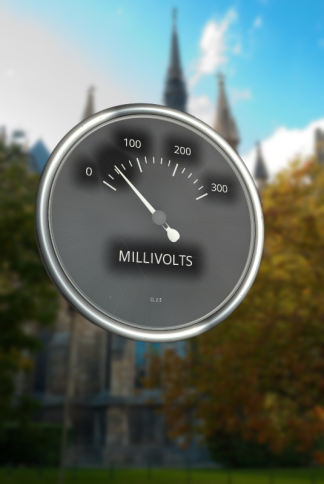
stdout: mV 40
